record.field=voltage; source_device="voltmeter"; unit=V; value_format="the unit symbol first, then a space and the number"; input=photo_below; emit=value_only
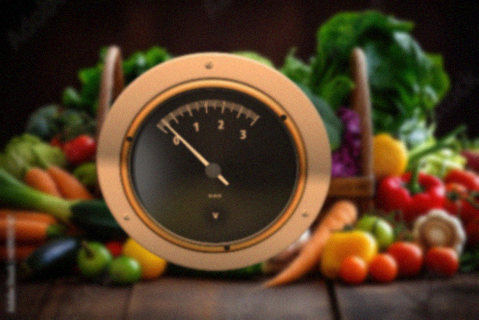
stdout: V 0.25
